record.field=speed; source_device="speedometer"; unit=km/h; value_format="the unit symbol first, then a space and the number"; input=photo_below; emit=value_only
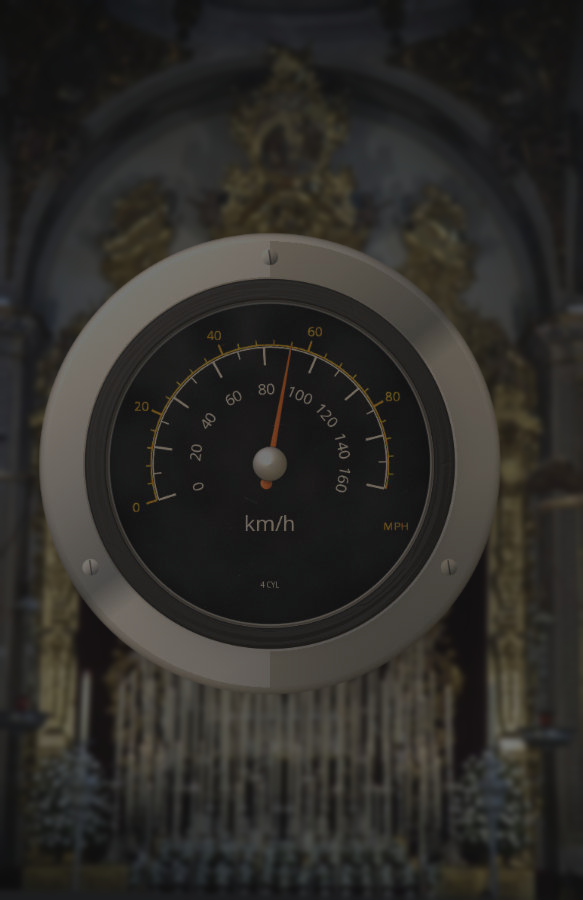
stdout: km/h 90
